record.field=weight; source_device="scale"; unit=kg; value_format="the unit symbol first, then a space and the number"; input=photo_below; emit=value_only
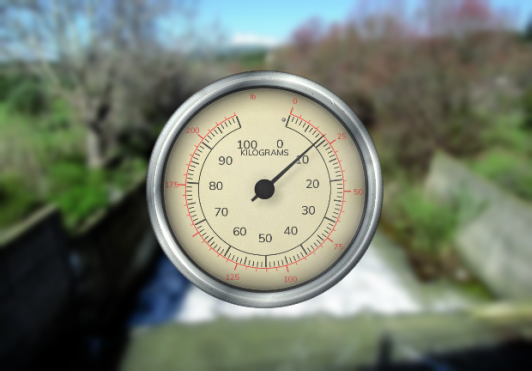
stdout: kg 9
